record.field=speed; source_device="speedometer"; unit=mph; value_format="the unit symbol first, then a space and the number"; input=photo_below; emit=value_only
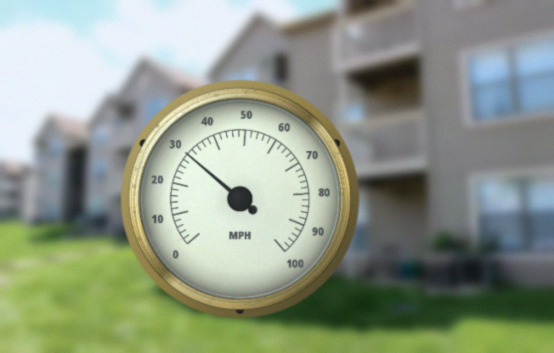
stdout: mph 30
